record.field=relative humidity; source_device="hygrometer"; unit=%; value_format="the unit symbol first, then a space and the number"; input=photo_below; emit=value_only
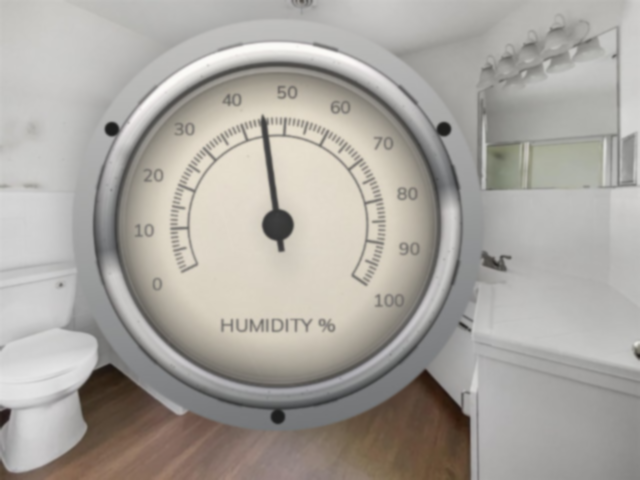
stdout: % 45
